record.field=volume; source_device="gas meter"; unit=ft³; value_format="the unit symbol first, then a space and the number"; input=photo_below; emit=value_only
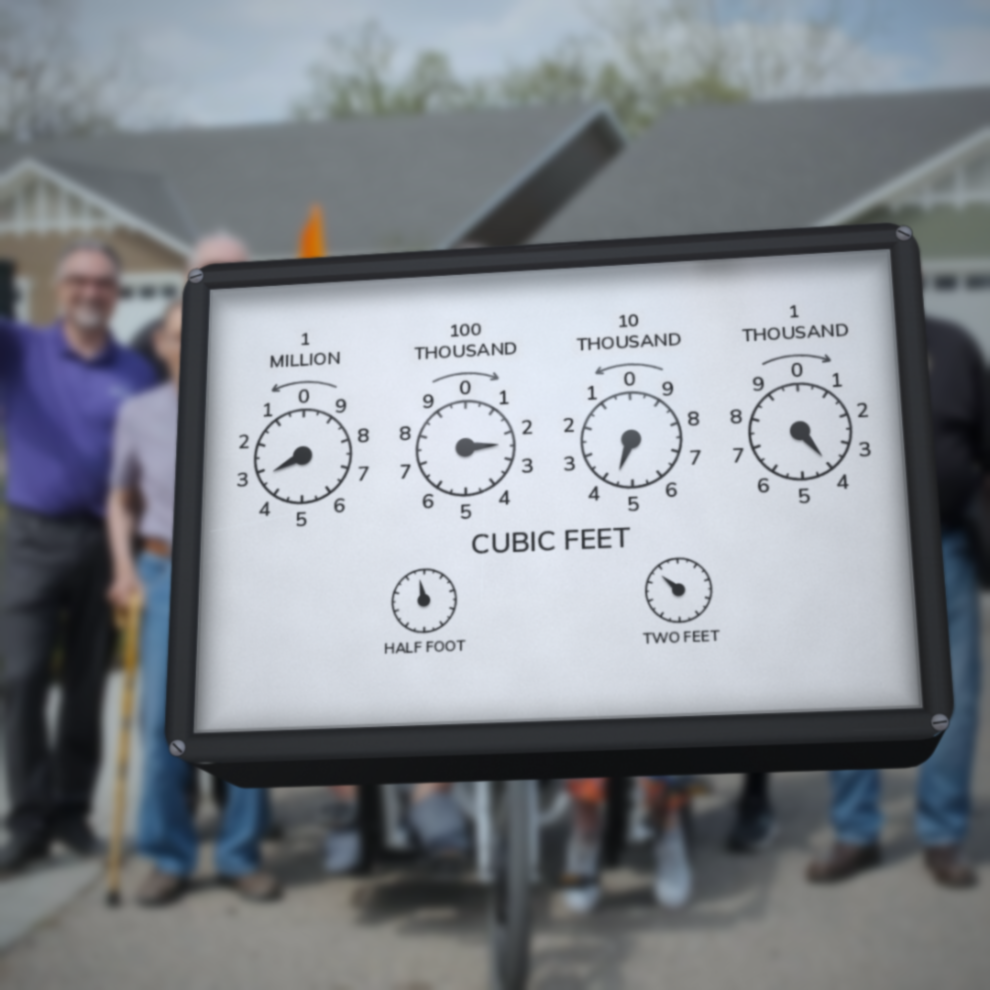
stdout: ft³ 324400
